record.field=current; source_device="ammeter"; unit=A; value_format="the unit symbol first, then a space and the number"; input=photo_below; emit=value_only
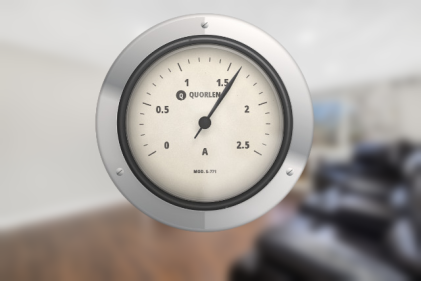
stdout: A 1.6
